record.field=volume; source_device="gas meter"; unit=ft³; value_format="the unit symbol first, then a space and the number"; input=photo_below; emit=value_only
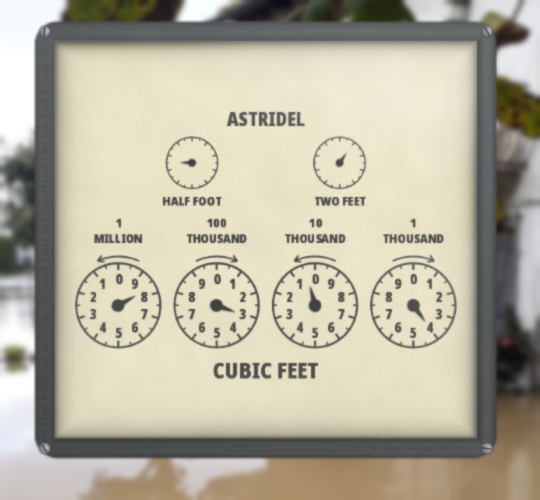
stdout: ft³ 830400
